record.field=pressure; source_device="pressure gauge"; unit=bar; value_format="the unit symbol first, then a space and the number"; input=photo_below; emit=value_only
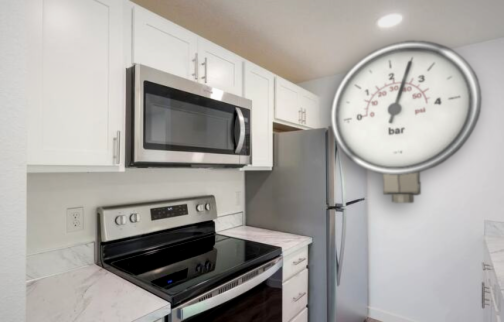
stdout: bar 2.5
